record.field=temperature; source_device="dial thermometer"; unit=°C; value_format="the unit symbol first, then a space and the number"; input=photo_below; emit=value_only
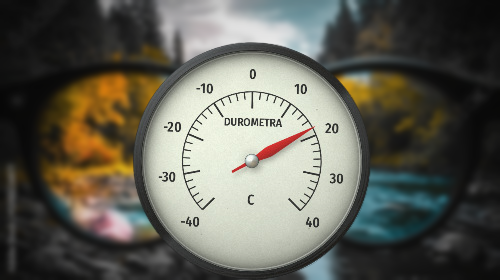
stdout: °C 18
